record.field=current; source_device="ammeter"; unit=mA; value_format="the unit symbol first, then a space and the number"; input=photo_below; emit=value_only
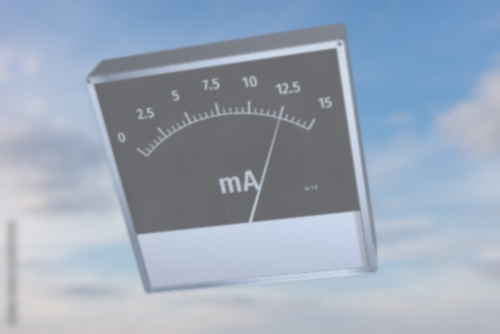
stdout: mA 12.5
